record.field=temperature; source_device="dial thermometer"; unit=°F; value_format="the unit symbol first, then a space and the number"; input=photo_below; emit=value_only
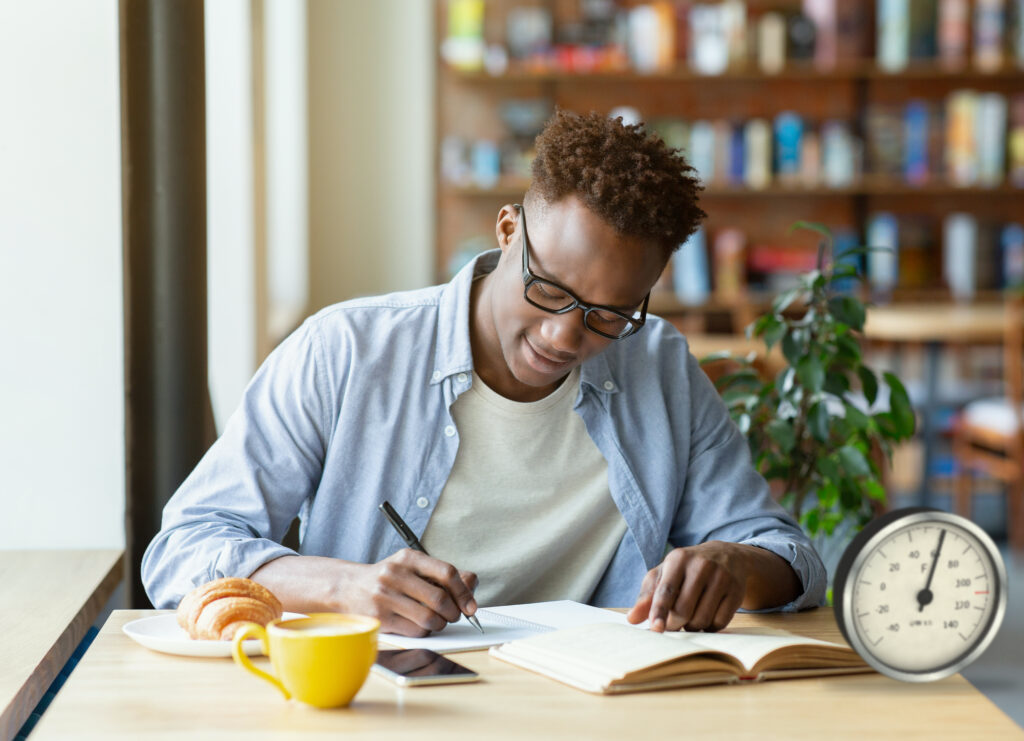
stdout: °F 60
